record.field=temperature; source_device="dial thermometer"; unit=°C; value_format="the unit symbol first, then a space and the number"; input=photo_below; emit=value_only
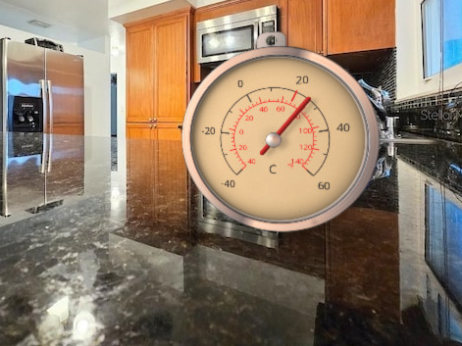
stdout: °C 25
